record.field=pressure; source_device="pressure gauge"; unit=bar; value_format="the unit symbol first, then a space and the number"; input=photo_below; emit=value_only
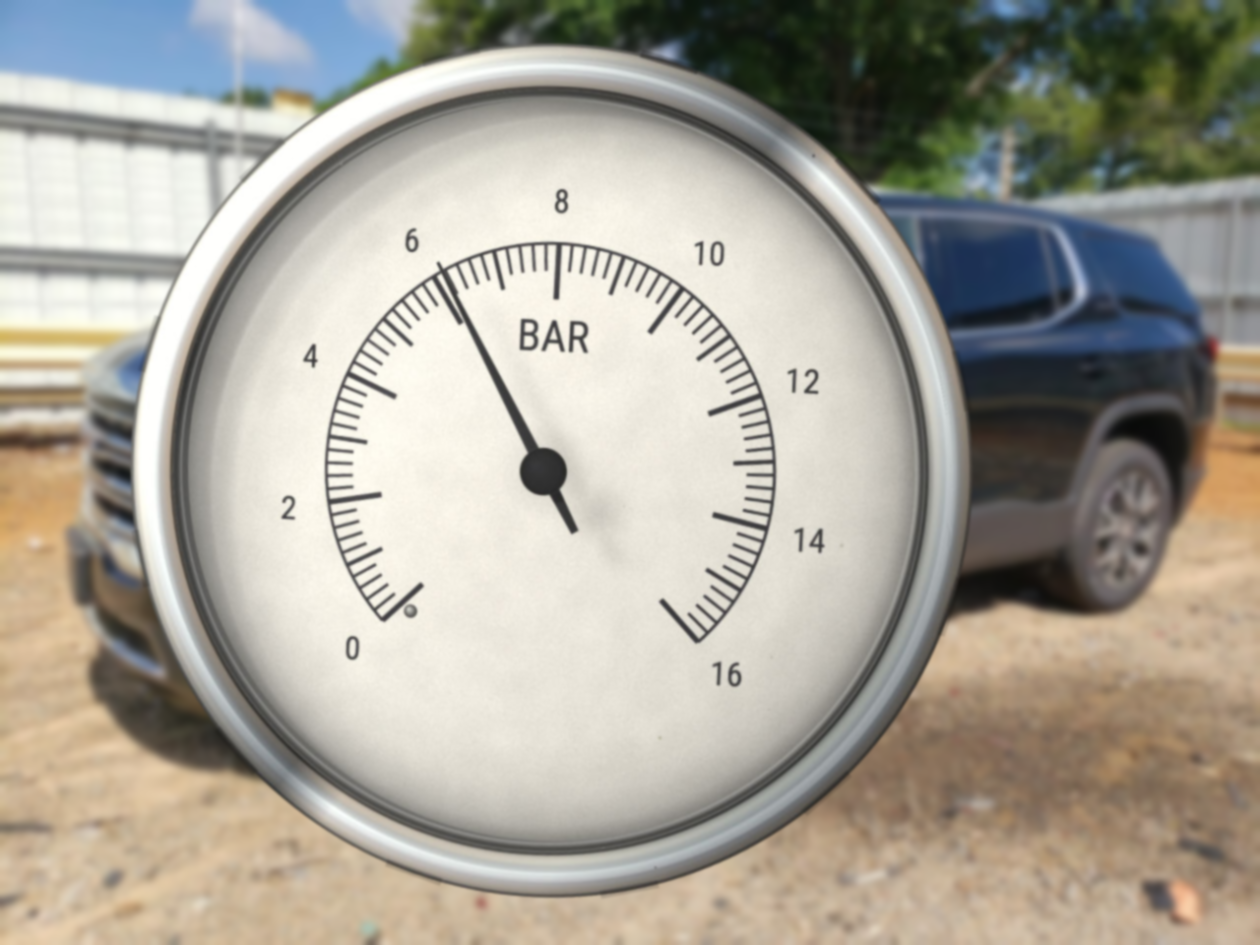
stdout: bar 6.2
